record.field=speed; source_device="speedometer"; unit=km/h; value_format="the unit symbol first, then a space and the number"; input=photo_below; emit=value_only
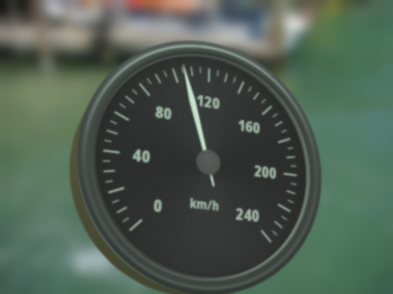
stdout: km/h 105
